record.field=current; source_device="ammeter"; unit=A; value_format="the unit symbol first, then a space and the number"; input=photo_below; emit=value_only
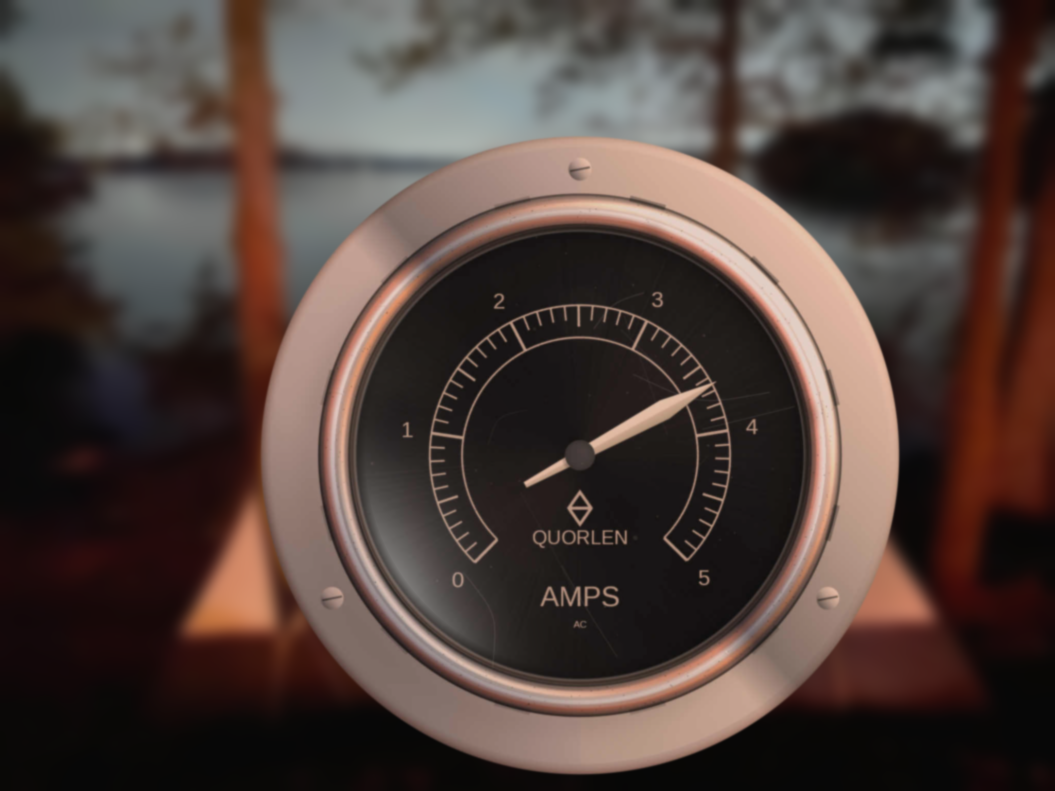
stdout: A 3.65
